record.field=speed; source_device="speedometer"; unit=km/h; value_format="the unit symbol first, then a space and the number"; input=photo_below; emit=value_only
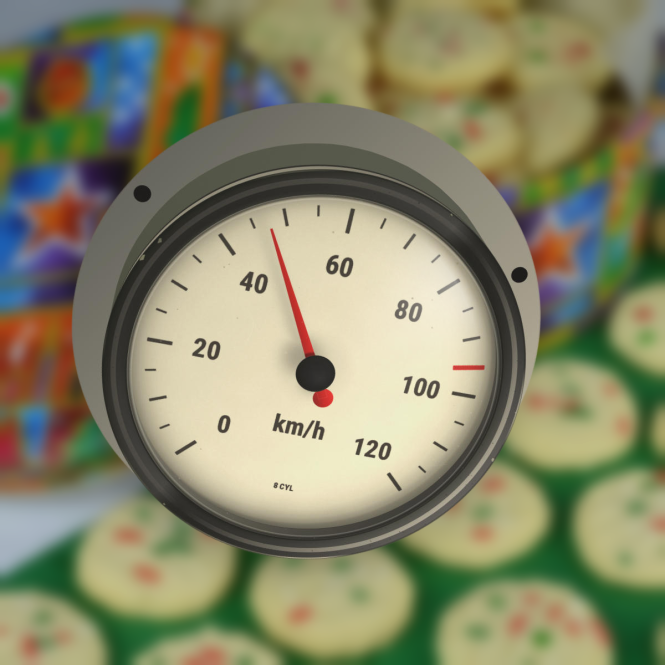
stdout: km/h 47.5
